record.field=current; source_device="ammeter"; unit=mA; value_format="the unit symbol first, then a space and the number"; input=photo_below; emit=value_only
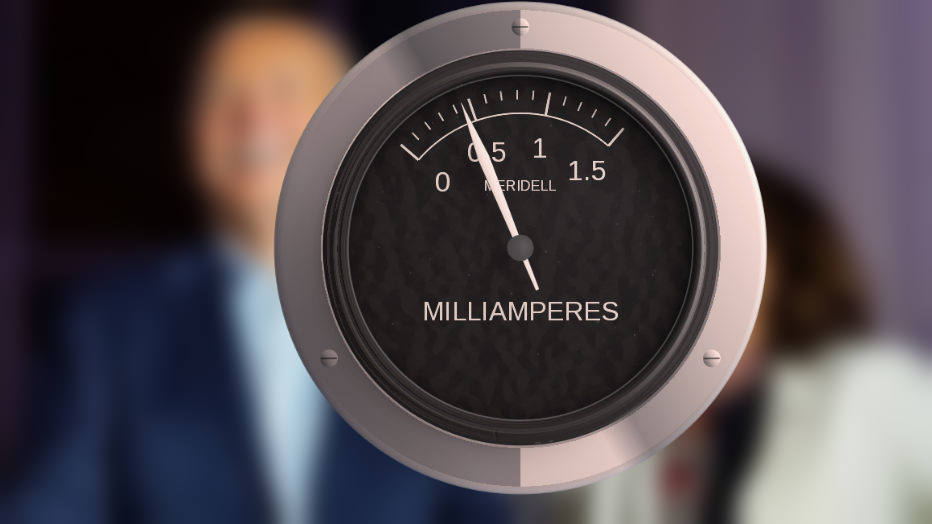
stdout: mA 0.45
